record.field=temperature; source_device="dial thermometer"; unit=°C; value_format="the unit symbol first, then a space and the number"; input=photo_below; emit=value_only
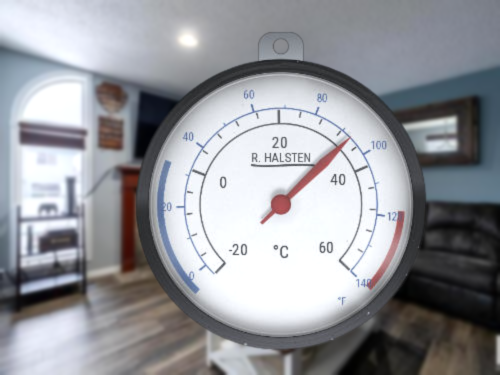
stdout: °C 34
